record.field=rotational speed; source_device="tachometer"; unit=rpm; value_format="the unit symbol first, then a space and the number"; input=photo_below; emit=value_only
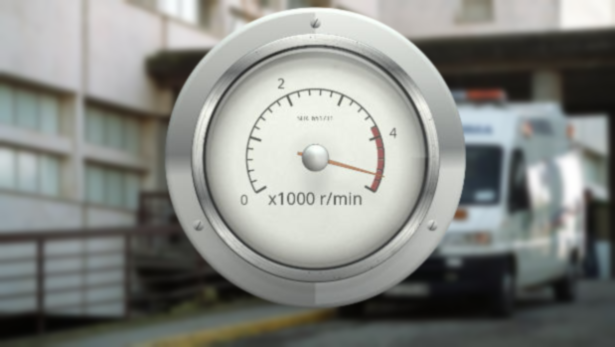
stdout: rpm 4700
